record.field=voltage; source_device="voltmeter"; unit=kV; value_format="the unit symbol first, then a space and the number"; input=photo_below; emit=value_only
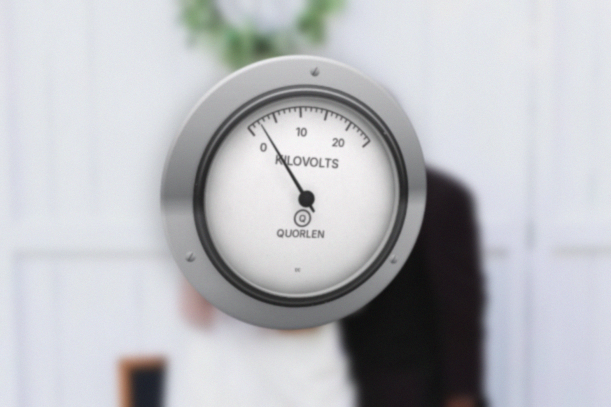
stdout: kV 2
